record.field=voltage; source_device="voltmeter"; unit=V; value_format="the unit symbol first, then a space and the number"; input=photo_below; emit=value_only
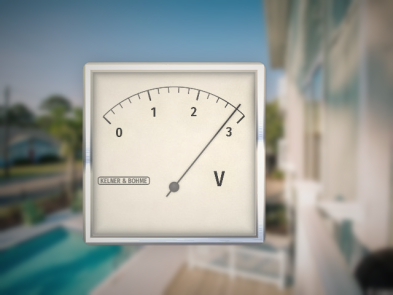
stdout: V 2.8
